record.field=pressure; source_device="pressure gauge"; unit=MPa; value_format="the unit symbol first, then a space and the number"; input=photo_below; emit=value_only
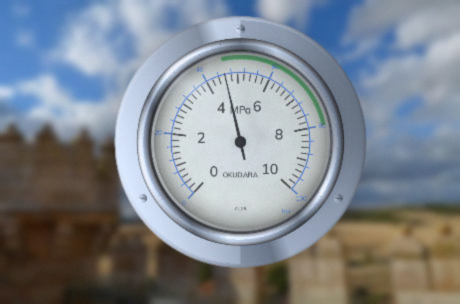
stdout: MPa 4.6
